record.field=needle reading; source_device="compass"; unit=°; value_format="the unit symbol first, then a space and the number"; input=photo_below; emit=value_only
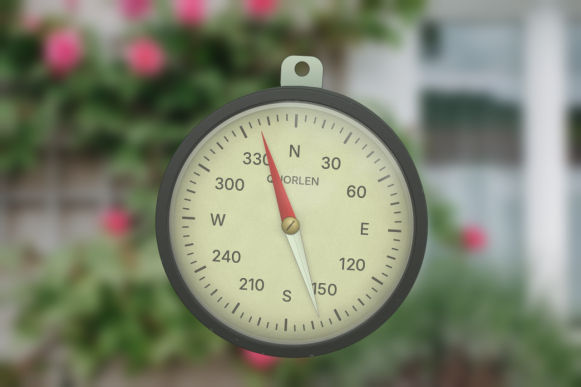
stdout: ° 340
